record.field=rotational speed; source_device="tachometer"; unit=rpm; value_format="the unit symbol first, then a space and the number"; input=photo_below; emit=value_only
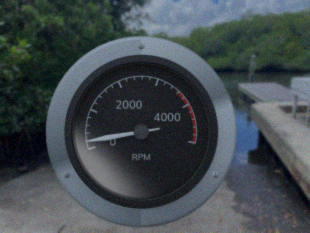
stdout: rpm 200
